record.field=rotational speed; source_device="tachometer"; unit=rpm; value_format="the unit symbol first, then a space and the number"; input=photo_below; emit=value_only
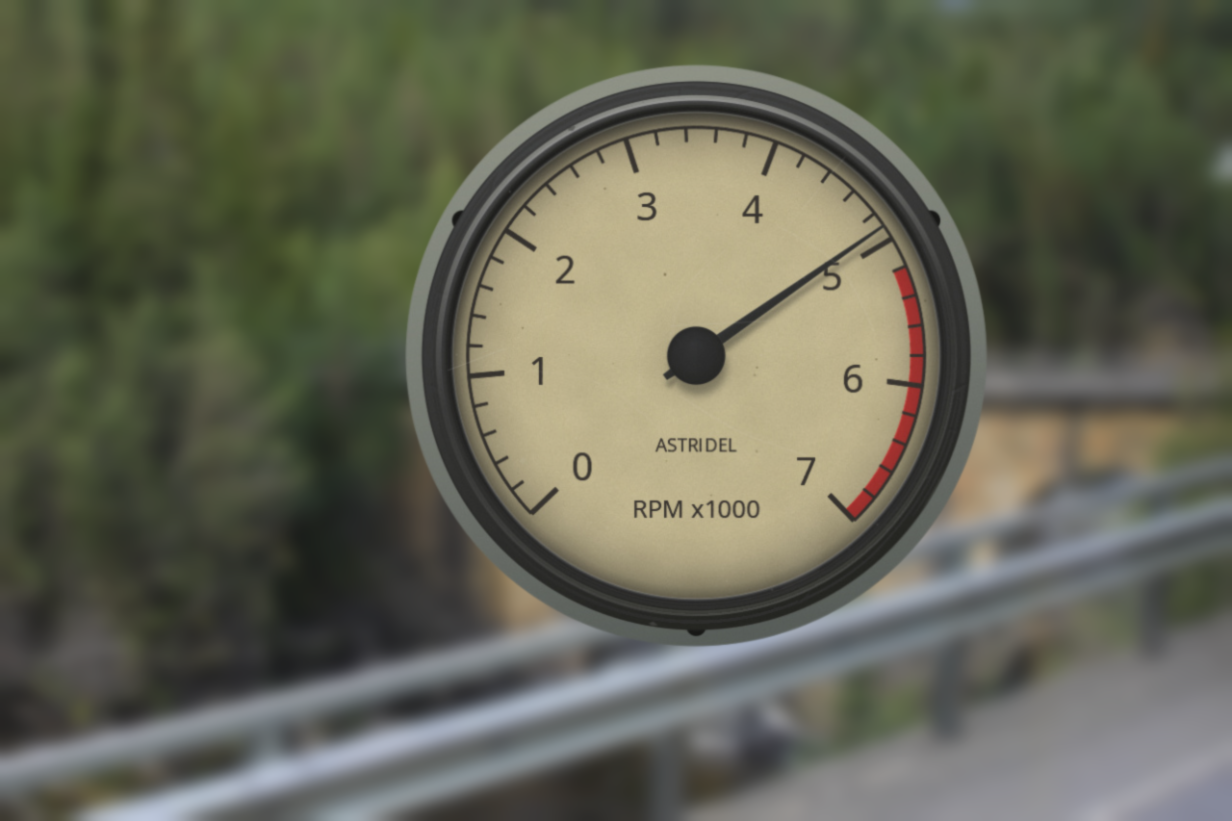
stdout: rpm 4900
